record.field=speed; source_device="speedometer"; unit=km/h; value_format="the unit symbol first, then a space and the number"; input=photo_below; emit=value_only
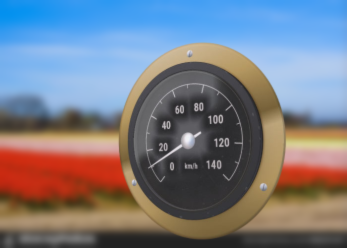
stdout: km/h 10
